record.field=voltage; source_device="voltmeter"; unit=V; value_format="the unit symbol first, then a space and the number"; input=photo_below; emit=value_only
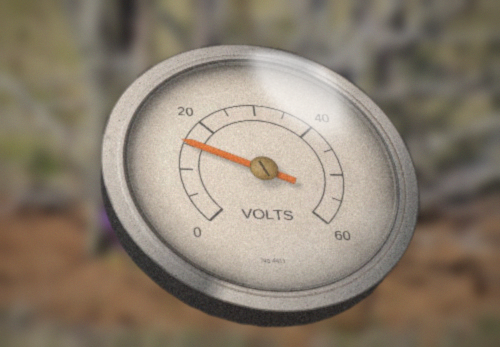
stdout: V 15
